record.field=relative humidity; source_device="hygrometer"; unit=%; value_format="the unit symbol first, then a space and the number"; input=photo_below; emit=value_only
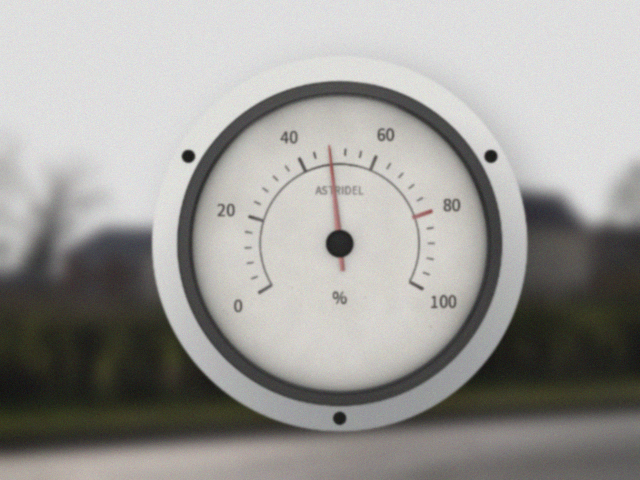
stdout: % 48
